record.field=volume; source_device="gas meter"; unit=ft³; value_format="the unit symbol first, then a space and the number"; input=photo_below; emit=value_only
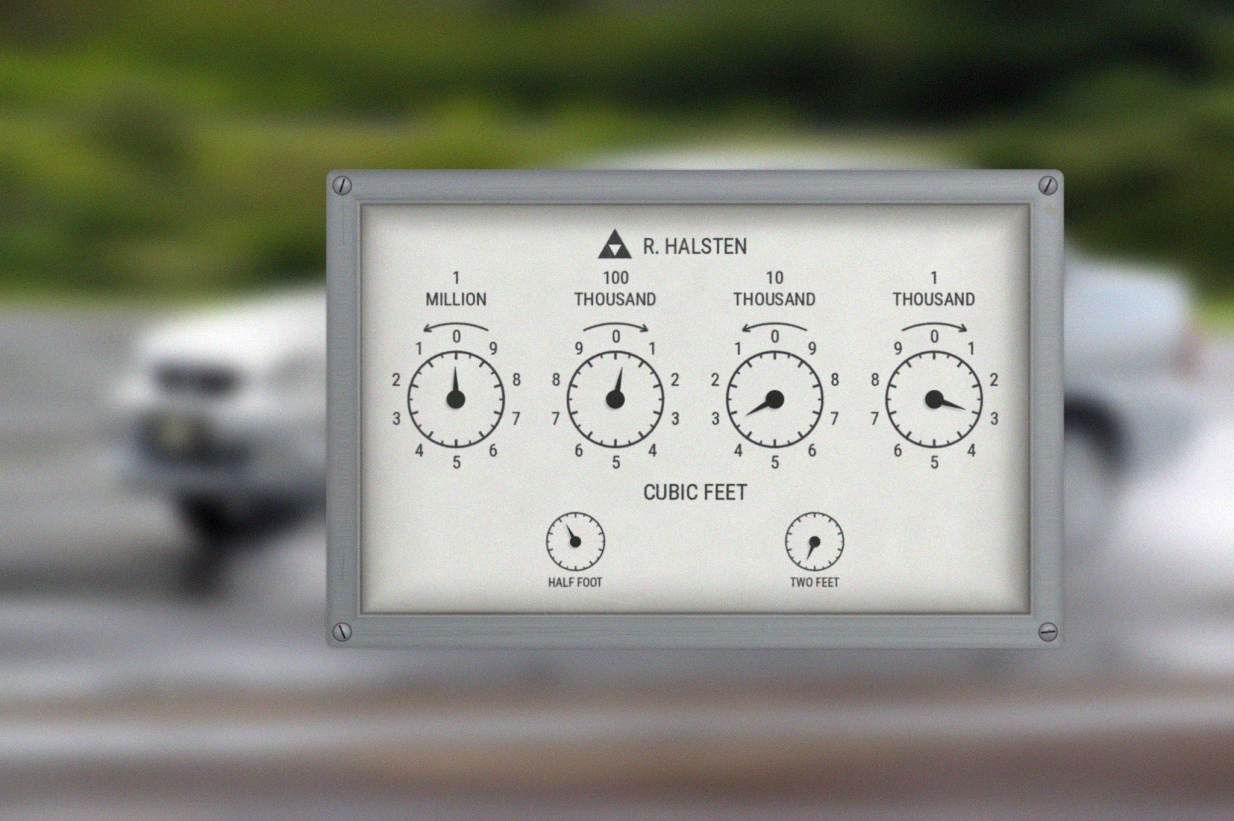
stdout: ft³ 3300
